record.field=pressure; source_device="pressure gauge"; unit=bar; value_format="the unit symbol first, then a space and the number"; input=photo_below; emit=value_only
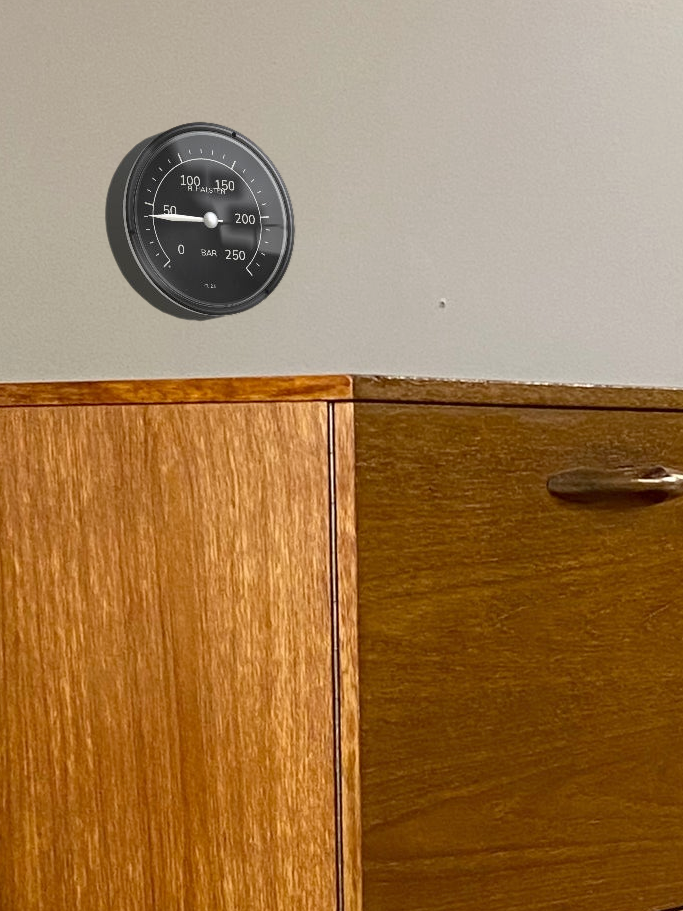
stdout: bar 40
